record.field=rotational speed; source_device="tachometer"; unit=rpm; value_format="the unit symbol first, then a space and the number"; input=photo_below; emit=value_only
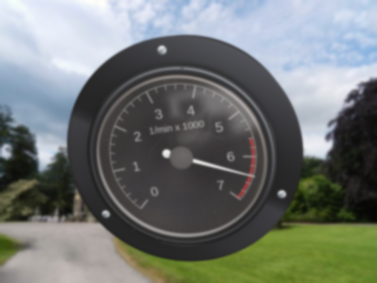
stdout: rpm 6400
